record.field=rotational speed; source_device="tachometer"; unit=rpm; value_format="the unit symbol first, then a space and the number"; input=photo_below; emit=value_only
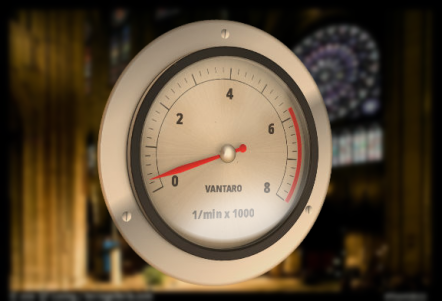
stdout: rpm 300
